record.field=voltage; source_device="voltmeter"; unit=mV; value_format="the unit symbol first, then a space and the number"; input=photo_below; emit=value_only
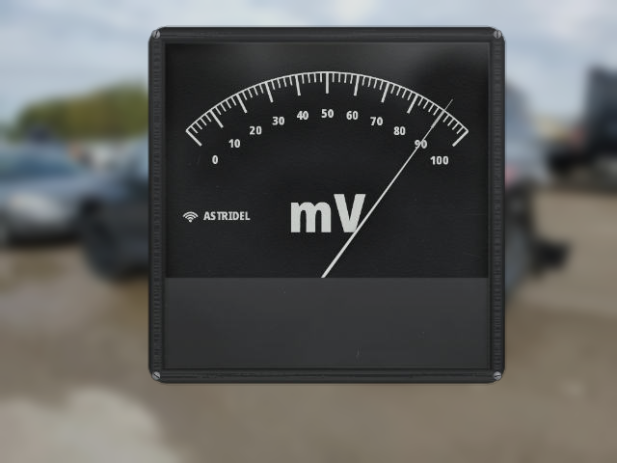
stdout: mV 90
